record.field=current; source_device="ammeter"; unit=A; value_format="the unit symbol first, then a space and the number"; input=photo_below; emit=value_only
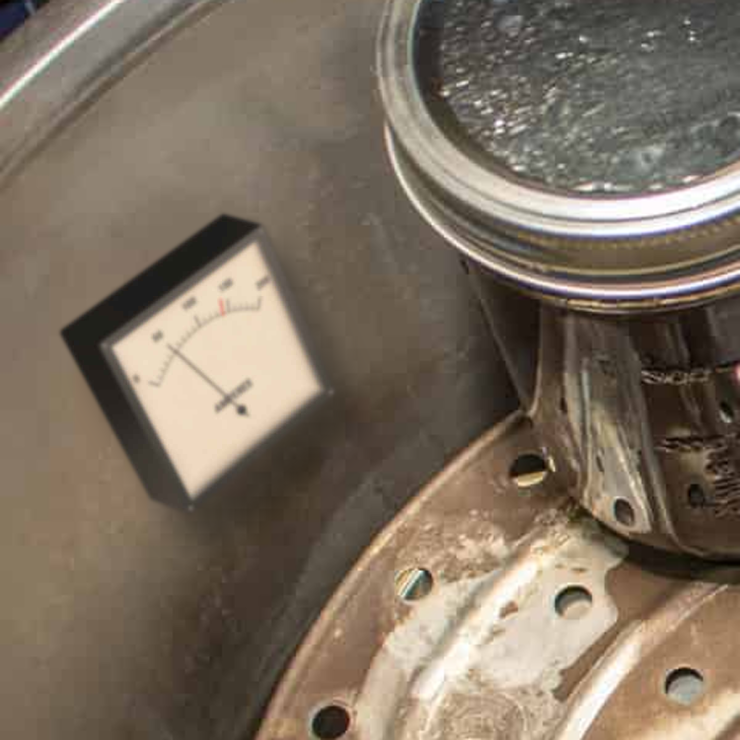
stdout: A 50
